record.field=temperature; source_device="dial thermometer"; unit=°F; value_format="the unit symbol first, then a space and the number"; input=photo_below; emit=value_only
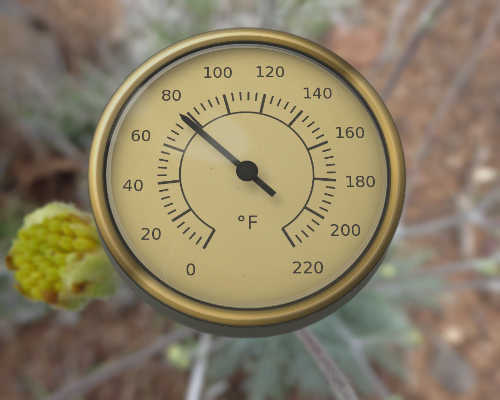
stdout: °F 76
